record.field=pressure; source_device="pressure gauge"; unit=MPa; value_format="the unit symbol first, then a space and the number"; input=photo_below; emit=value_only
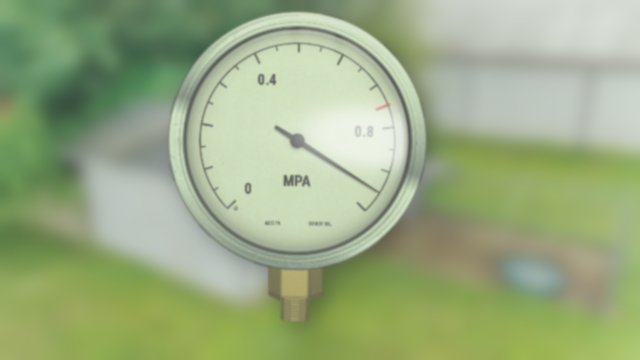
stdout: MPa 0.95
